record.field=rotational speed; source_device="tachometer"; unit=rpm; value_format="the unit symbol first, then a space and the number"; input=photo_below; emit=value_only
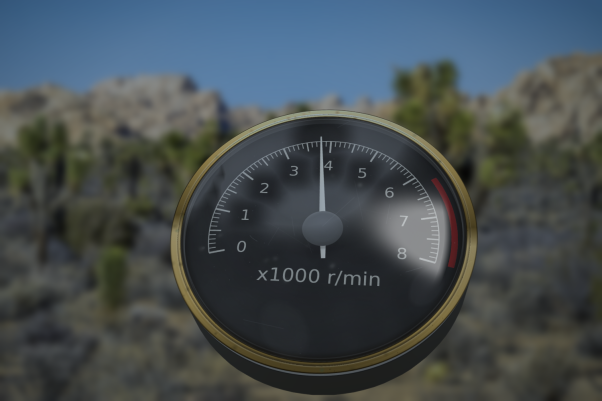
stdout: rpm 3800
